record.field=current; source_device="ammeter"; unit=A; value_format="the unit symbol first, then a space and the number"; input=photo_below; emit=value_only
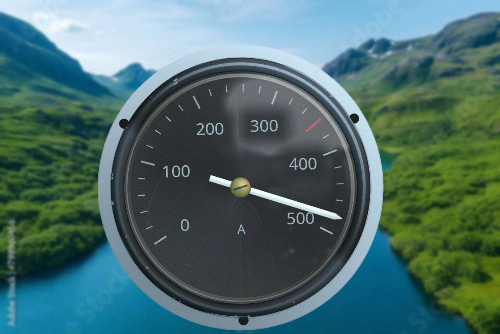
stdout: A 480
